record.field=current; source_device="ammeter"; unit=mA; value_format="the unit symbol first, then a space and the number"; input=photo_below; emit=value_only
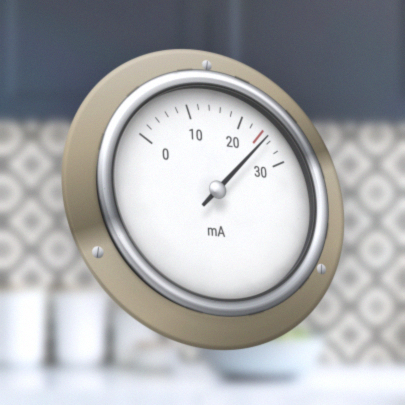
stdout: mA 25
